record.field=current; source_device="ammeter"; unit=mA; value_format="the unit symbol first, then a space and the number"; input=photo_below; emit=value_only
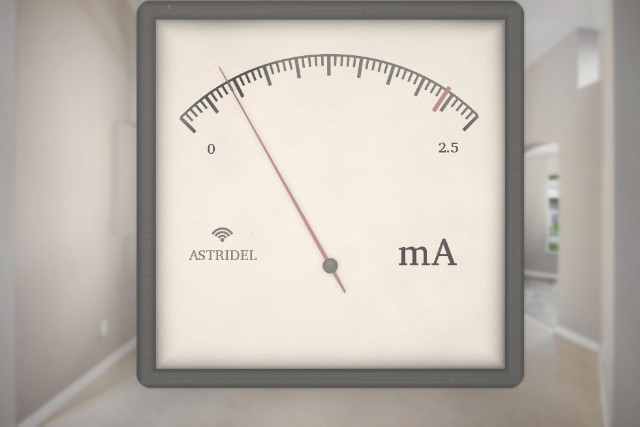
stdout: mA 0.45
